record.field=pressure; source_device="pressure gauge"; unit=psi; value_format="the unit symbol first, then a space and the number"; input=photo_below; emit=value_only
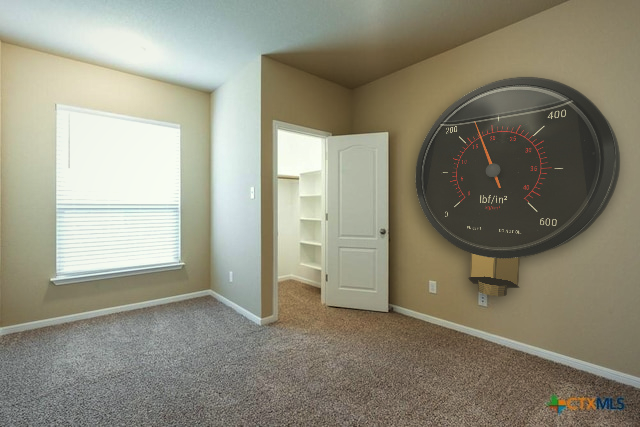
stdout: psi 250
